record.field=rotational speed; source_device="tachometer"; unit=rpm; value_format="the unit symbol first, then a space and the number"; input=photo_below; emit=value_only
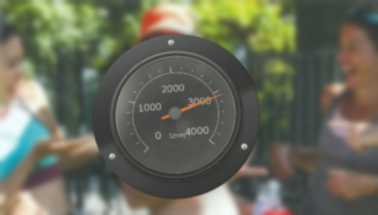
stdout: rpm 3100
